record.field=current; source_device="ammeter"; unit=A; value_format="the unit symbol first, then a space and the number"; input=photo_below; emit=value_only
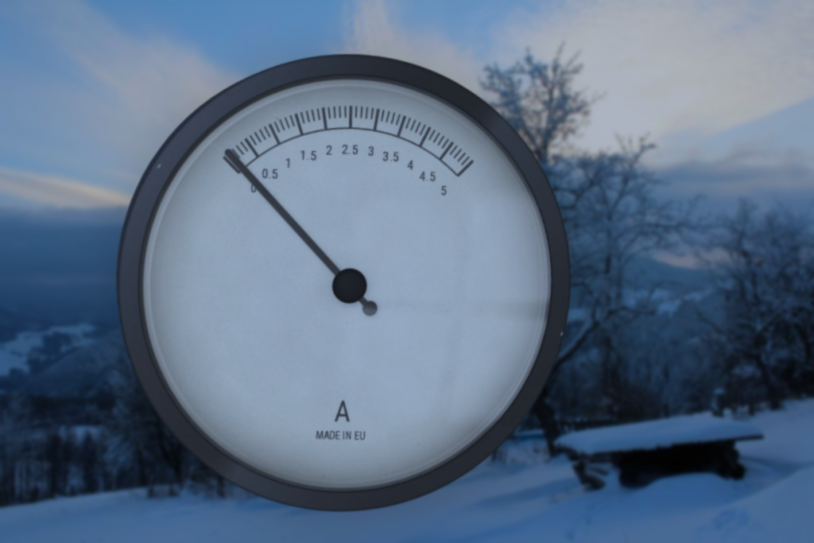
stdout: A 0.1
